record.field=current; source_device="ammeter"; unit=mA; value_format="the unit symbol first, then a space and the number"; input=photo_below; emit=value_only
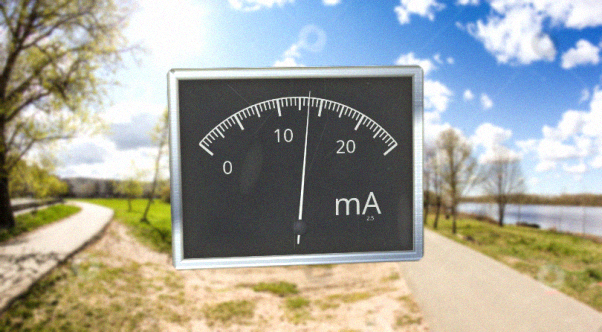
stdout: mA 13.5
